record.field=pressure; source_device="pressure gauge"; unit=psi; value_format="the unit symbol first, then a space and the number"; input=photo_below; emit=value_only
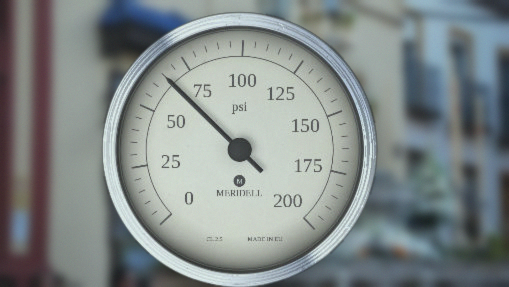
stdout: psi 65
